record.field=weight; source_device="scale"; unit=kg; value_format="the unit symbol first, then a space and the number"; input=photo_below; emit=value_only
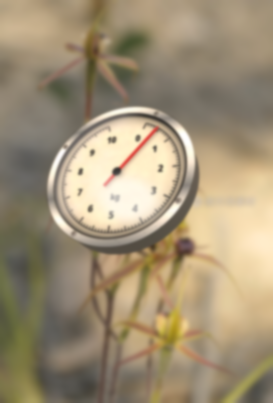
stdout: kg 0.5
